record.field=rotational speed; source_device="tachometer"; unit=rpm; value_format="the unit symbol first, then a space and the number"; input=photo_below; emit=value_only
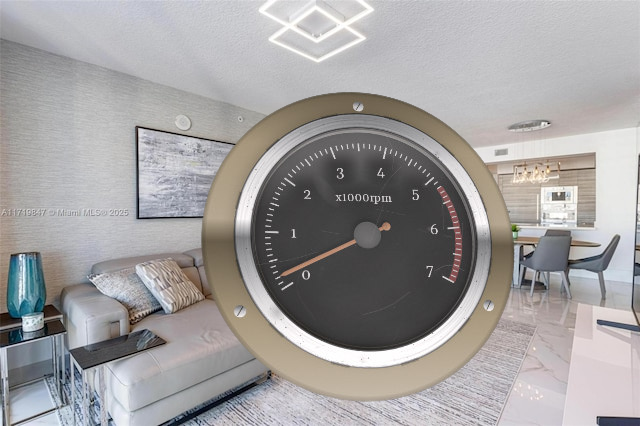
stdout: rpm 200
